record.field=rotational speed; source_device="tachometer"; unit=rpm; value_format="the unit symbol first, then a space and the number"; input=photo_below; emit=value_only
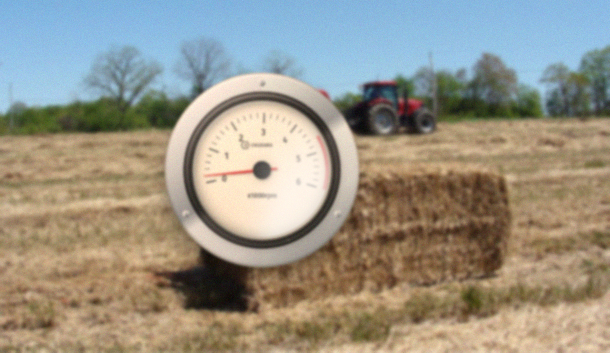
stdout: rpm 200
